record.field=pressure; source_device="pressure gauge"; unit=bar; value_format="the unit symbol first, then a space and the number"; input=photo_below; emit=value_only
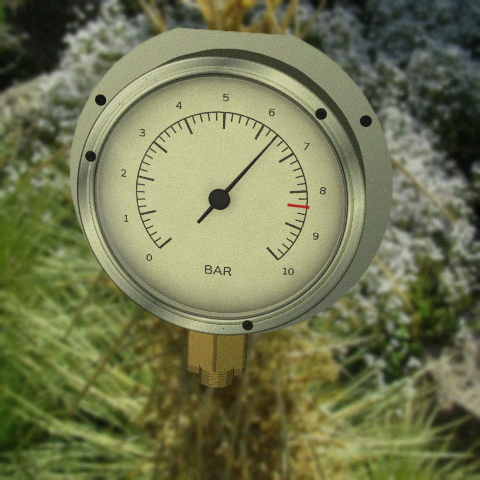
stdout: bar 6.4
